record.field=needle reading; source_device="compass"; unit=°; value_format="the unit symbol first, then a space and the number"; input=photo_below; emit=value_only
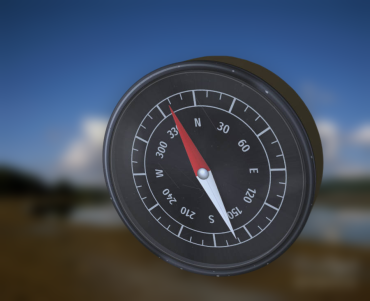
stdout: ° 340
